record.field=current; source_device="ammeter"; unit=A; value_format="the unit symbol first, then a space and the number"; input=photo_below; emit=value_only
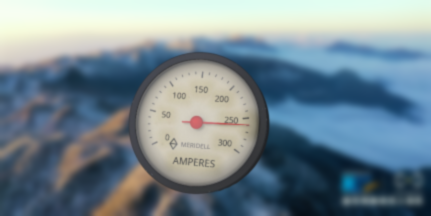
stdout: A 260
